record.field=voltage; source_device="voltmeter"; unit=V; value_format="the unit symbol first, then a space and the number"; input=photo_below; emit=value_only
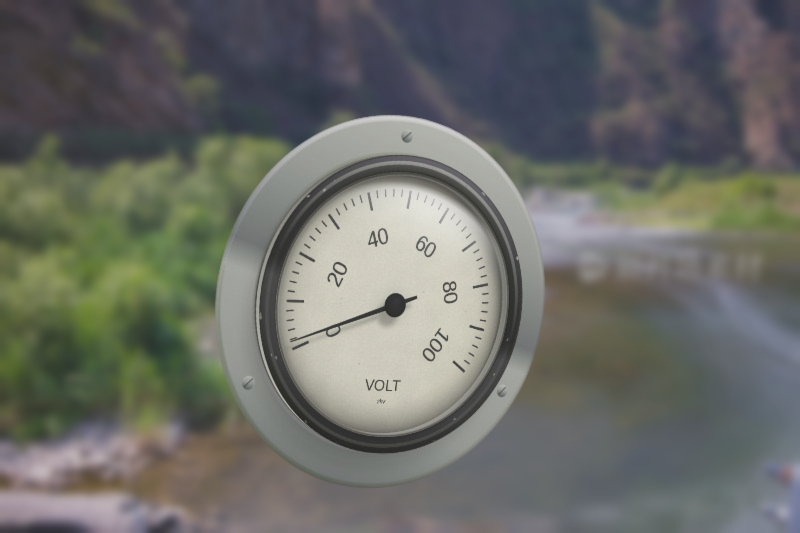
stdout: V 2
